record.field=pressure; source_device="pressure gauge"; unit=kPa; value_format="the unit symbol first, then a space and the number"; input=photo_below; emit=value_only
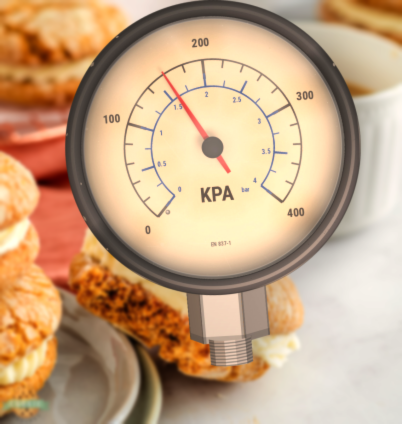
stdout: kPa 160
